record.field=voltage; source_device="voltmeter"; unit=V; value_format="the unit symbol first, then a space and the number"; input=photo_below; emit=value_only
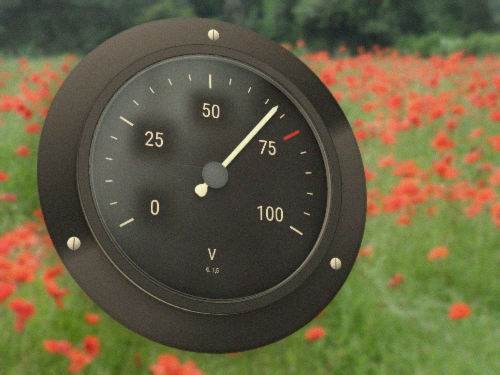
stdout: V 67.5
